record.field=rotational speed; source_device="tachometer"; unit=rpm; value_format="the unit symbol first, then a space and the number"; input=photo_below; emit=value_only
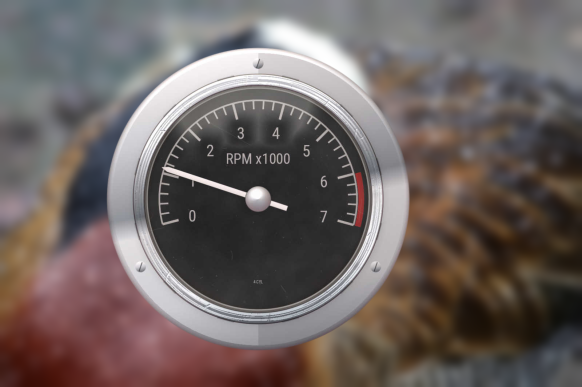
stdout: rpm 1100
